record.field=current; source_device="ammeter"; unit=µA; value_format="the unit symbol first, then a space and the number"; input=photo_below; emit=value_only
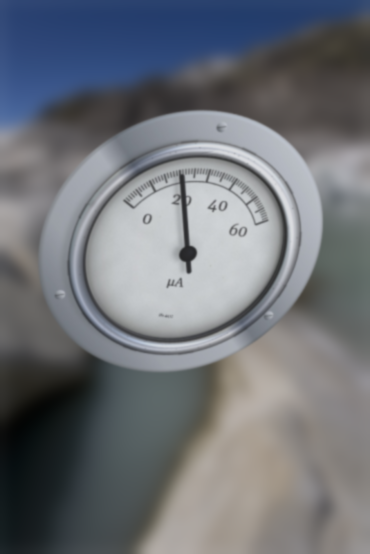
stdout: µA 20
